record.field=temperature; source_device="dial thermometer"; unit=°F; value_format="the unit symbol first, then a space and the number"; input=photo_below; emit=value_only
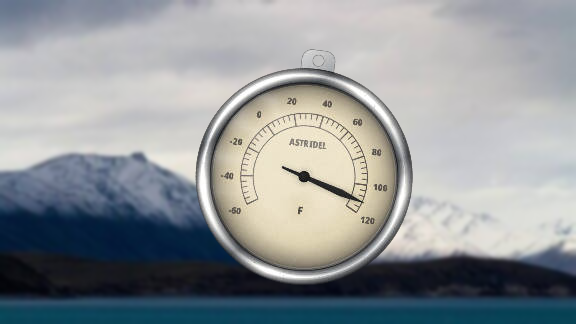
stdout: °F 112
